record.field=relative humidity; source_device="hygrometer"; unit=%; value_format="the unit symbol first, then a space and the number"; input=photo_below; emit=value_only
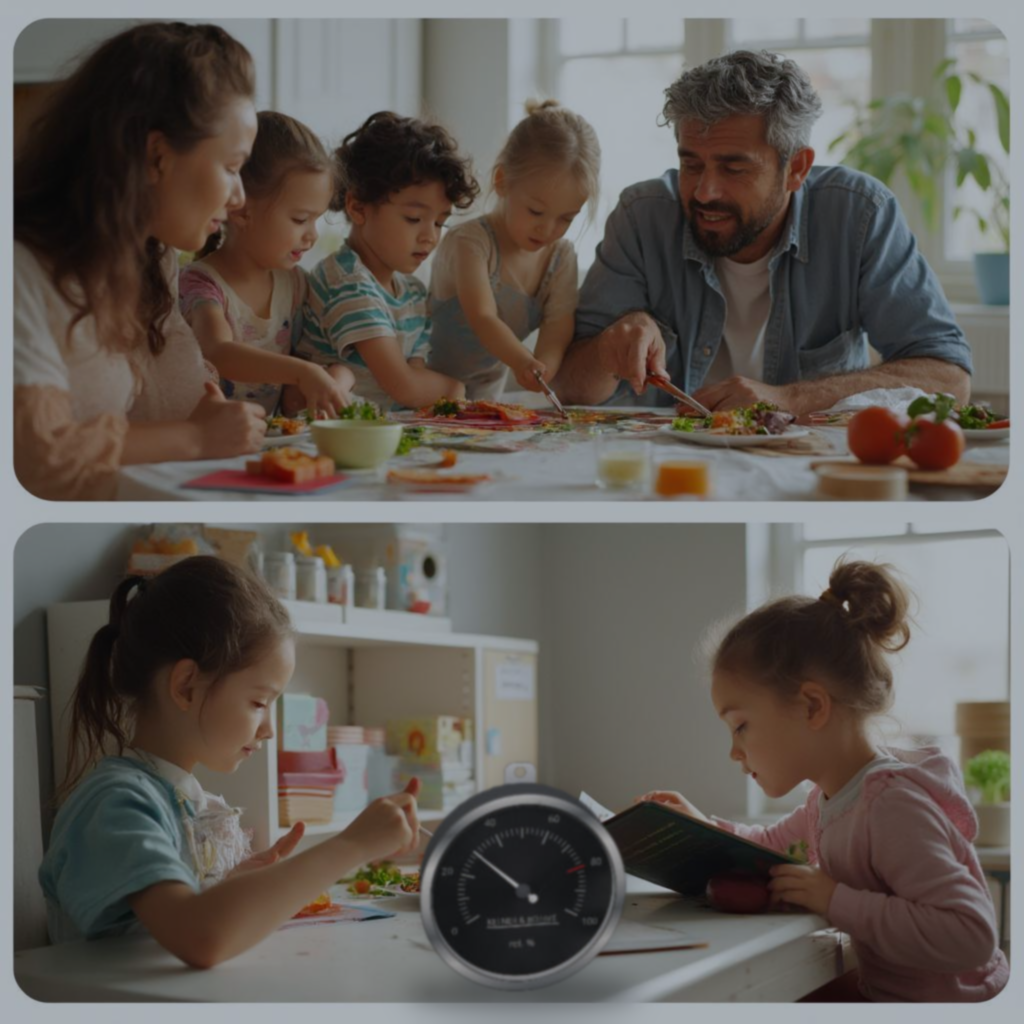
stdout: % 30
